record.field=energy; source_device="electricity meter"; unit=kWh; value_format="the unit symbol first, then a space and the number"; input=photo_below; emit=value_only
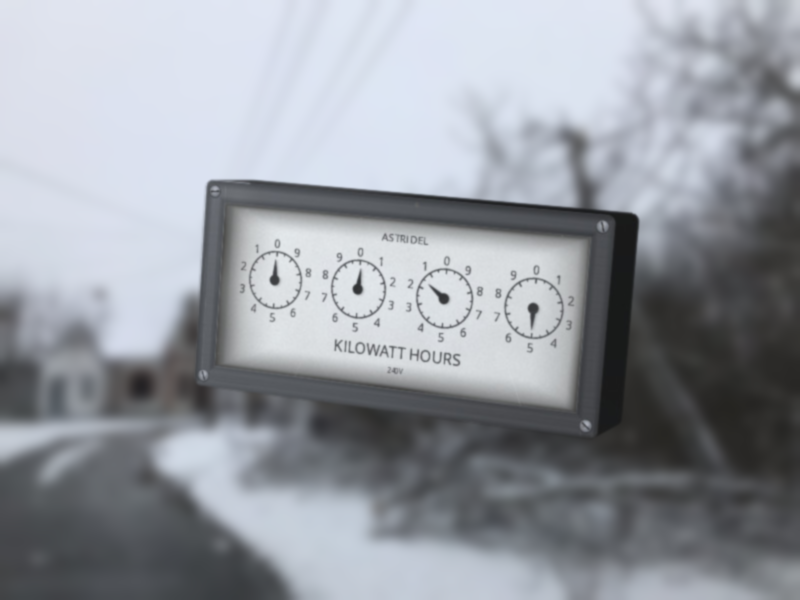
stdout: kWh 15
